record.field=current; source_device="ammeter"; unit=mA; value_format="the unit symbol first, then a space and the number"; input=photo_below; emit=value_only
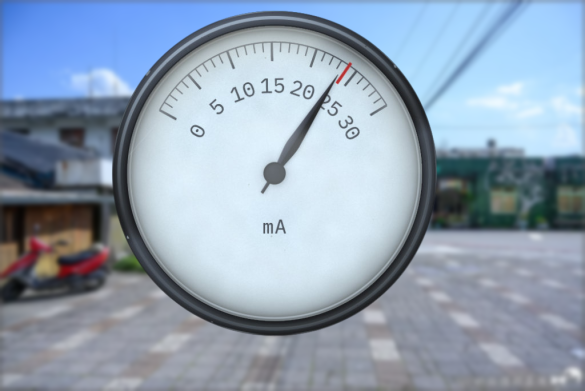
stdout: mA 23.5
